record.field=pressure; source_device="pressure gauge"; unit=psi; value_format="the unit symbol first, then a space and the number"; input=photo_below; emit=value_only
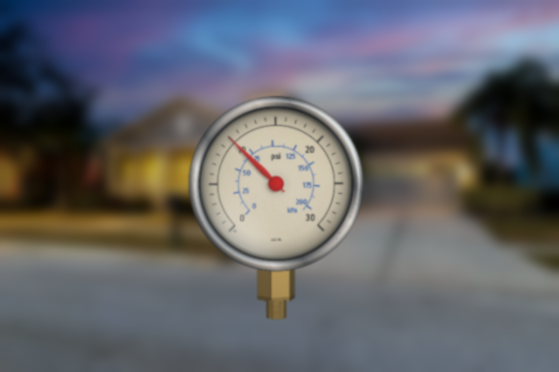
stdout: psi 10
